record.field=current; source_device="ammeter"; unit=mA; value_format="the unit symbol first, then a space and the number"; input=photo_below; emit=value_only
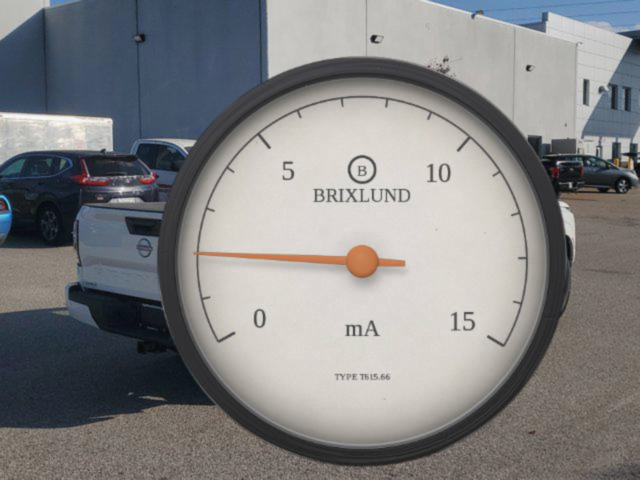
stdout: mA 2
